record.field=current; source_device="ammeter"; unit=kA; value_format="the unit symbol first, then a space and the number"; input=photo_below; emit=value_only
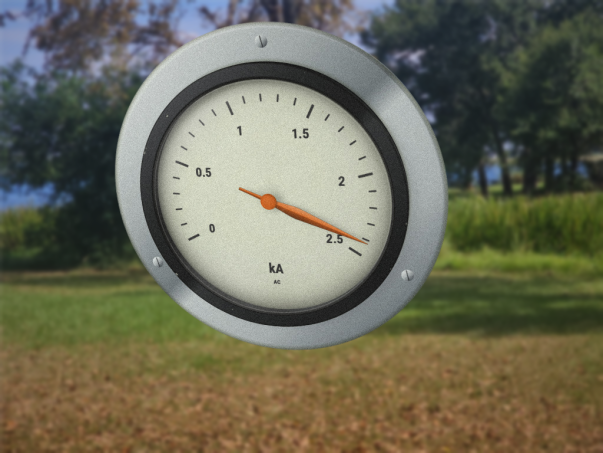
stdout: kA 2.4
